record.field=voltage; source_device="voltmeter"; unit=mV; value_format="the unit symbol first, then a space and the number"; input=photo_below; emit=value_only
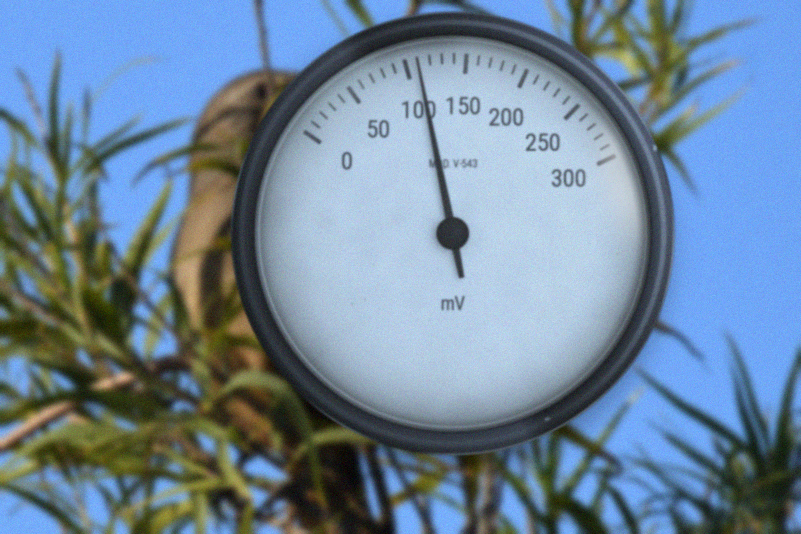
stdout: mV 110
